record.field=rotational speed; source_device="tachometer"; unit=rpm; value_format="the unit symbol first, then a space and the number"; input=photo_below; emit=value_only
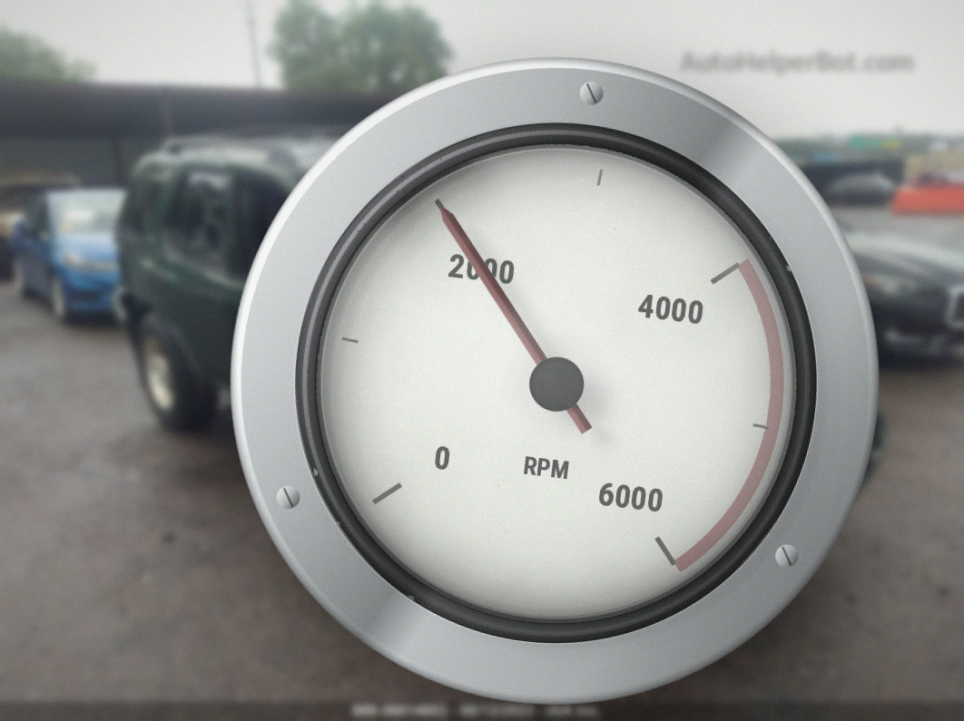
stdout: rpm 2000
